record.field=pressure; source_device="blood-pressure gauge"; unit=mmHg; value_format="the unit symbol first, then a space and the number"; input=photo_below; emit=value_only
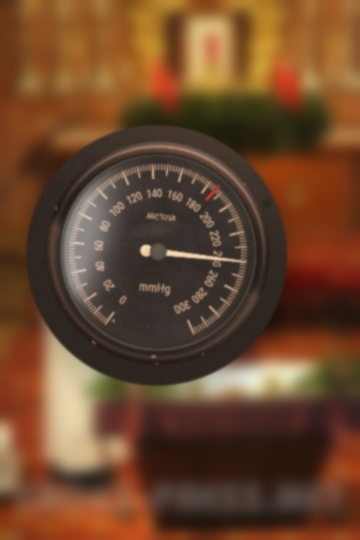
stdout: mmHg 240
